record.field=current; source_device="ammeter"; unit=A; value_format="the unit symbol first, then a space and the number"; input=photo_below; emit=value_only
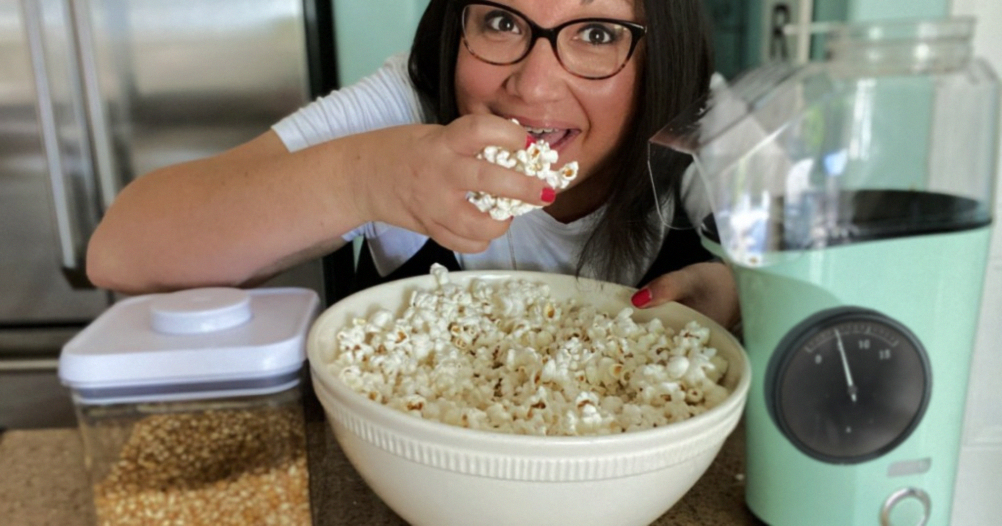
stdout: A 5
